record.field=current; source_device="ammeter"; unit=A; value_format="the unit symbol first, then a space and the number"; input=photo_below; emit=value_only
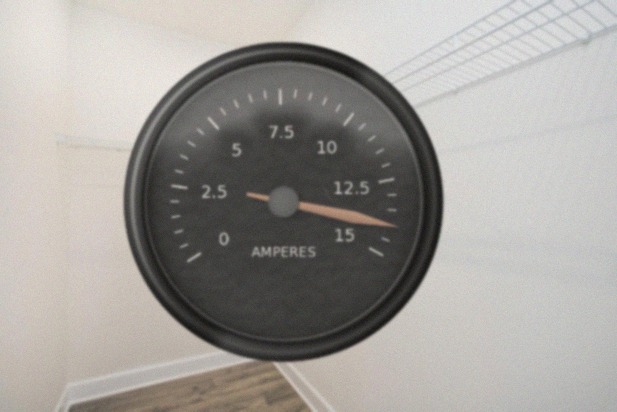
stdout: A 14
